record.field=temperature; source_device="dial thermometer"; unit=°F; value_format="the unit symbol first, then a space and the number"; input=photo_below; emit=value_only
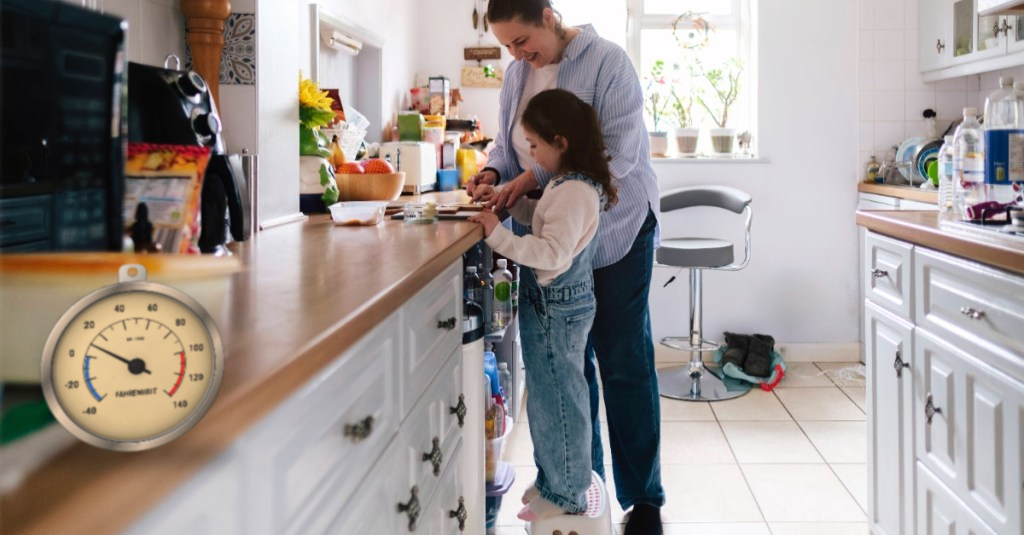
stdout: °F 10
